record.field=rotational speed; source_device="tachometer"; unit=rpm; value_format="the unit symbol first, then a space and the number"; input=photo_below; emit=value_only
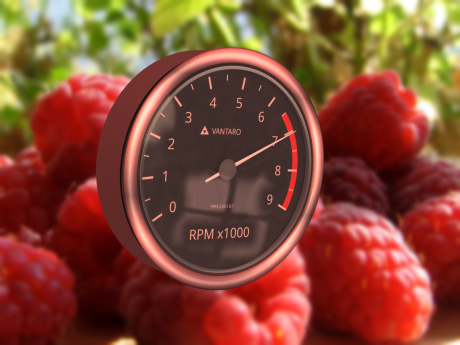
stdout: rpm 7000
